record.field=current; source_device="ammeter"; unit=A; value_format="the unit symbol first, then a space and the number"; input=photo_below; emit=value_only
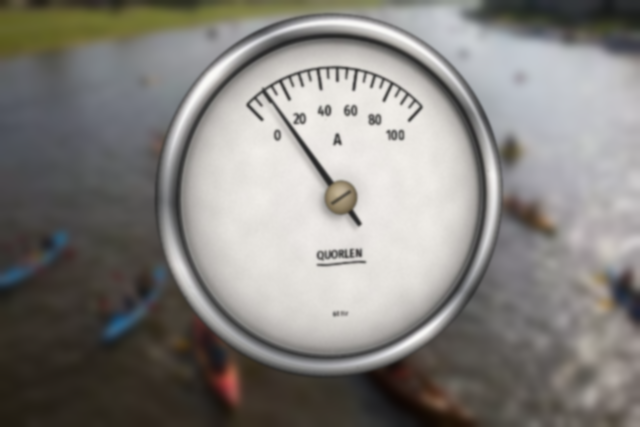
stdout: A 10
